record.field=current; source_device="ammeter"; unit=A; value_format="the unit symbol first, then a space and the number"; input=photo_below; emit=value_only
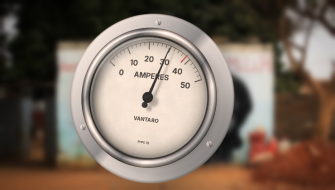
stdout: A 30
